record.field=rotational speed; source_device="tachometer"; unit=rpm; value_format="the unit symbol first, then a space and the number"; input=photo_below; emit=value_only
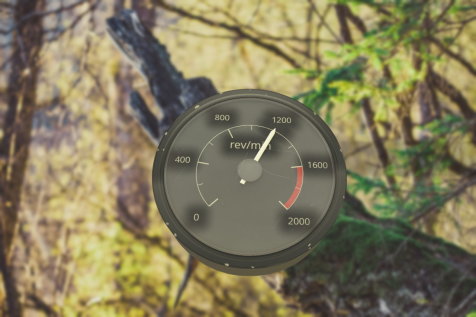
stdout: rpm 1200
